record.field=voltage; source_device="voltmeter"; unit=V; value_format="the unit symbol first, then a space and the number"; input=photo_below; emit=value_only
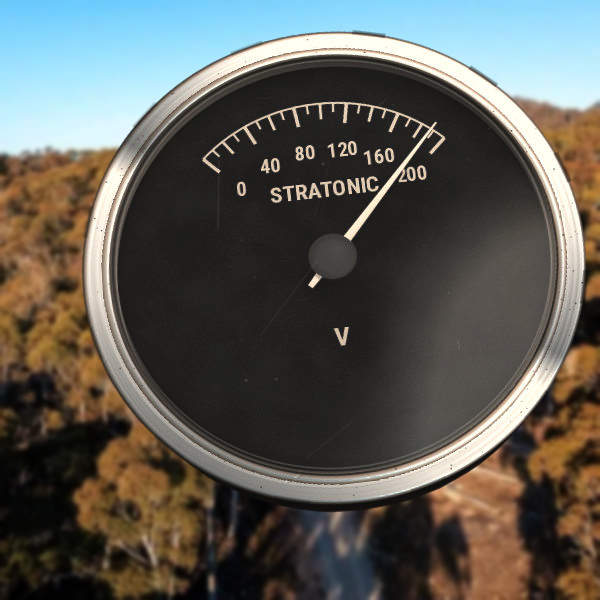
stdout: V 190
